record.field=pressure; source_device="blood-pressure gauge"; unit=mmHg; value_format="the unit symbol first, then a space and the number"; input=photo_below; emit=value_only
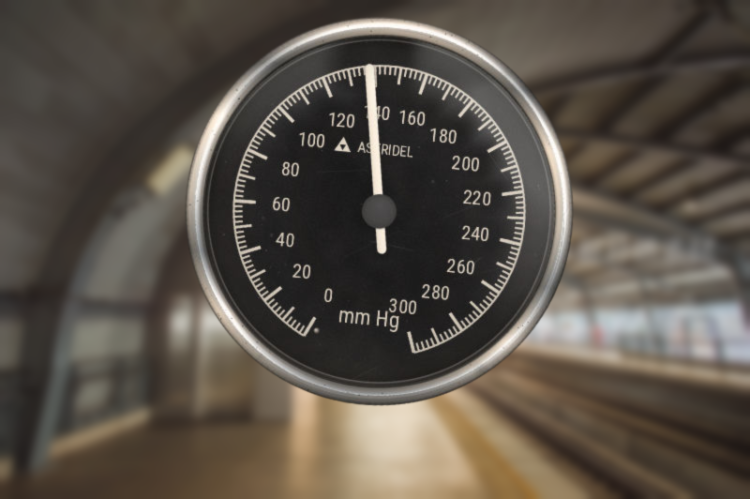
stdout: mmHg 138
